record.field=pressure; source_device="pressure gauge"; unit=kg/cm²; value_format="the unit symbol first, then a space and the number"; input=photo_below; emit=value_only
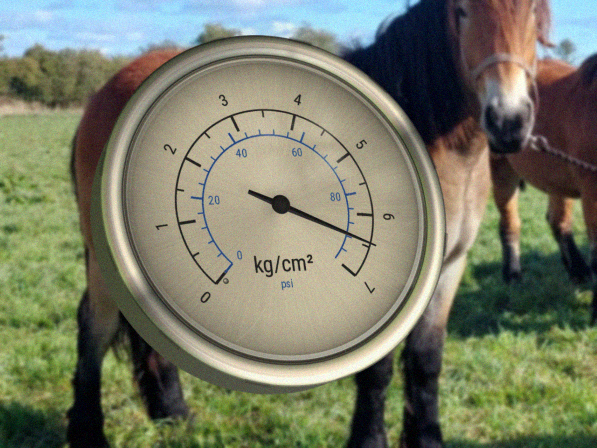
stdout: kg/cm² 6.5
